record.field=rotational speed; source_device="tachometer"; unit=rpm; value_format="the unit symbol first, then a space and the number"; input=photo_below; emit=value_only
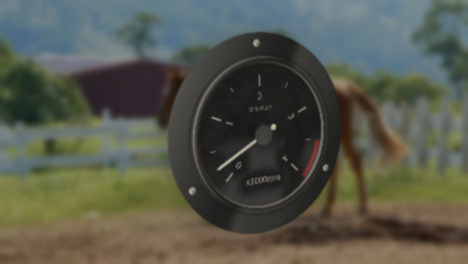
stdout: rpm 250
